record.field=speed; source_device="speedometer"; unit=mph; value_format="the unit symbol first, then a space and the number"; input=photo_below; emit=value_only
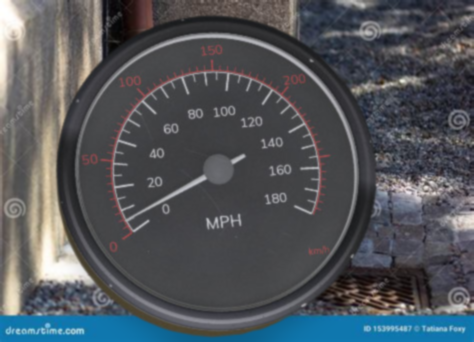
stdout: mph 5
